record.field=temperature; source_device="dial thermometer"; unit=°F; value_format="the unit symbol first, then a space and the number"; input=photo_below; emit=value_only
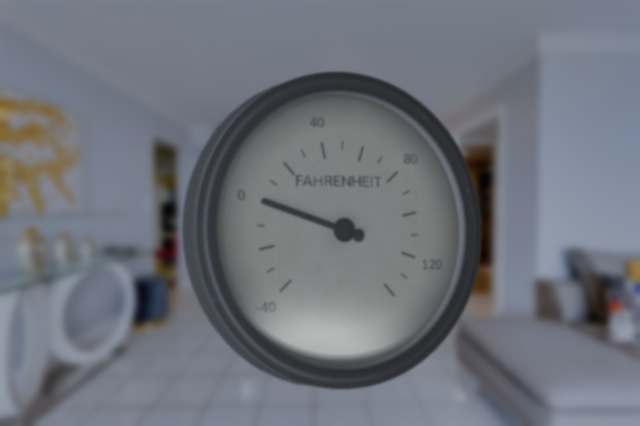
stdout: °F 0
